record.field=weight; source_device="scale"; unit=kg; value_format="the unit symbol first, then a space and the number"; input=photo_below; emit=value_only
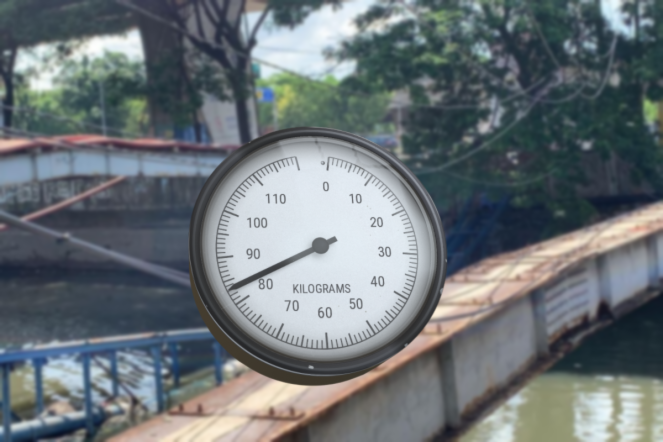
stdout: kg 83
